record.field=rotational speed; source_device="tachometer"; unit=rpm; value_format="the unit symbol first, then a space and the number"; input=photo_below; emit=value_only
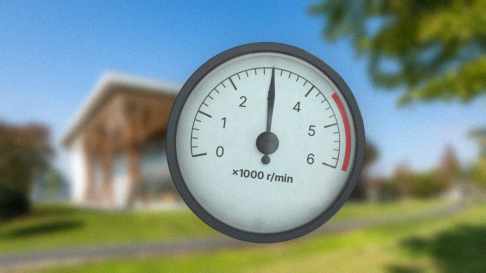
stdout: rpm 3000
